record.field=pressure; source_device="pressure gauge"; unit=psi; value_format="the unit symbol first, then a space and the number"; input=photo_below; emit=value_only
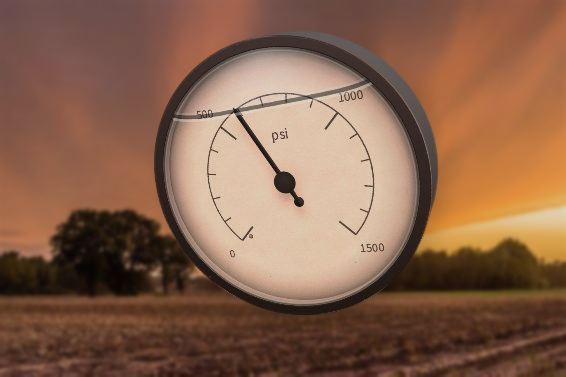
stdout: psi 600
